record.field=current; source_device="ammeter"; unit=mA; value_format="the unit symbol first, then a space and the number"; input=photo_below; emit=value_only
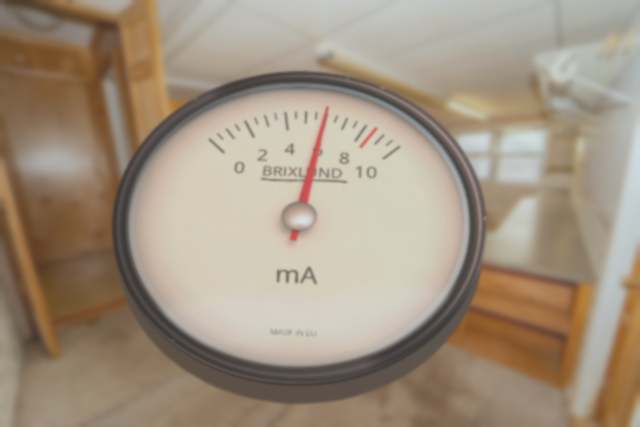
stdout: mA 6
